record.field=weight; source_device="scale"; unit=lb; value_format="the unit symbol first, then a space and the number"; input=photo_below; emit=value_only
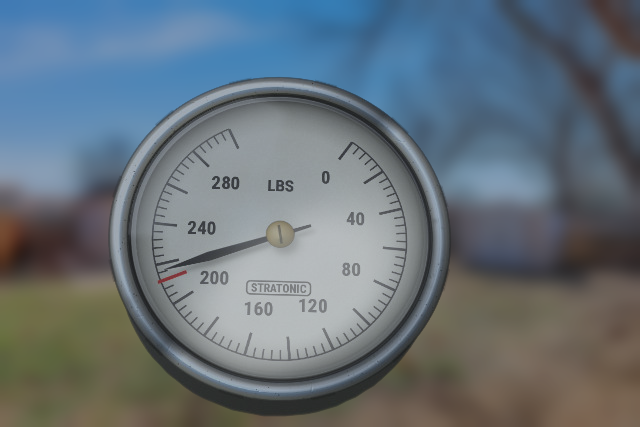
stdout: lb 216
